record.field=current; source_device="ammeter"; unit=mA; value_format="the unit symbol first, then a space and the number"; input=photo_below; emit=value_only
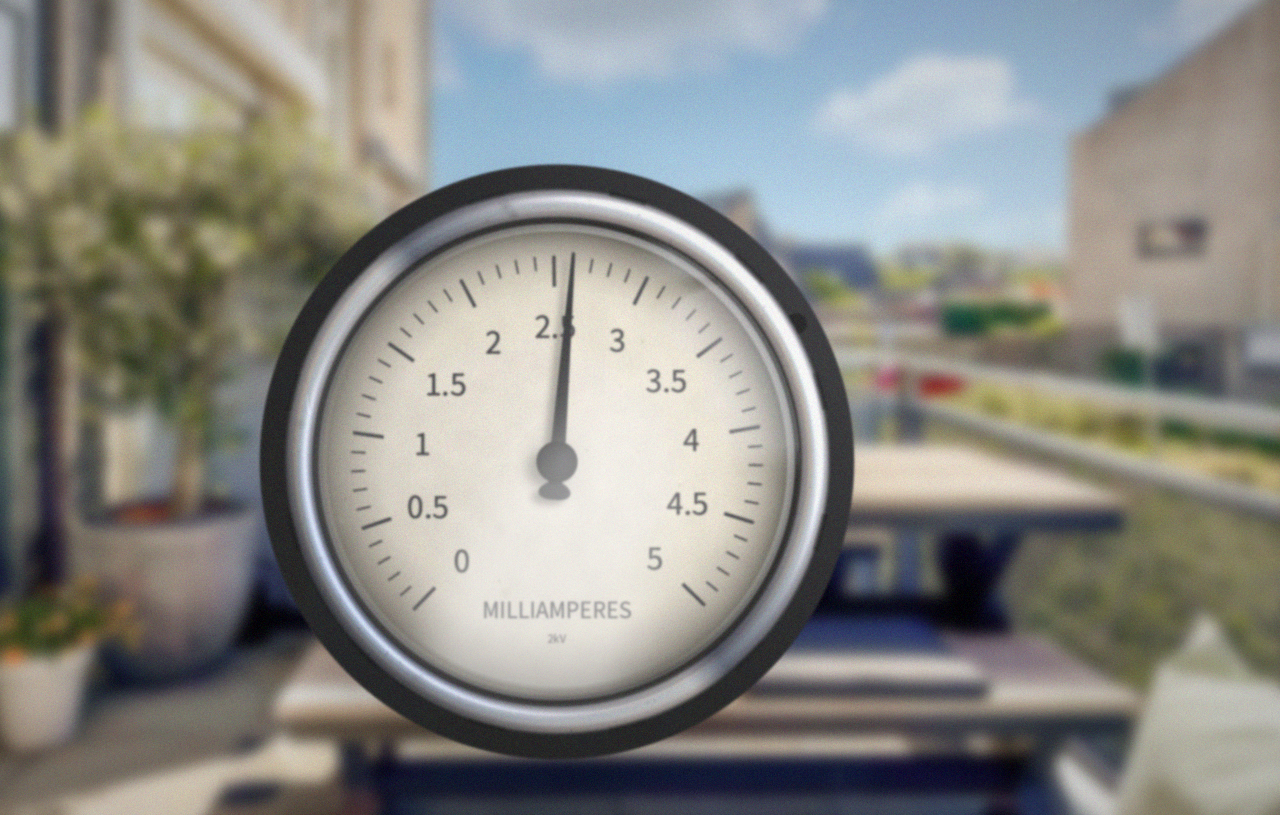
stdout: mA 2.6
